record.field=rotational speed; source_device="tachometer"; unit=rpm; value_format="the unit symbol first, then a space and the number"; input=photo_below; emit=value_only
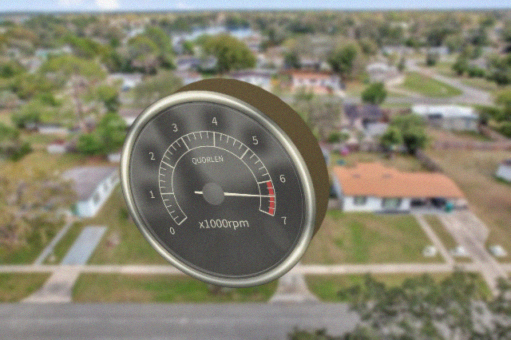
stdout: rpm 6400
